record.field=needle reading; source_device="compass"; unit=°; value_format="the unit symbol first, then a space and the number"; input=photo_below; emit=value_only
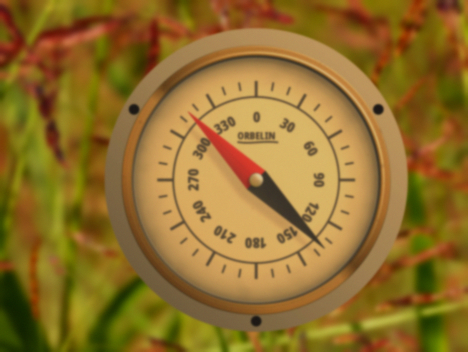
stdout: ° 315
